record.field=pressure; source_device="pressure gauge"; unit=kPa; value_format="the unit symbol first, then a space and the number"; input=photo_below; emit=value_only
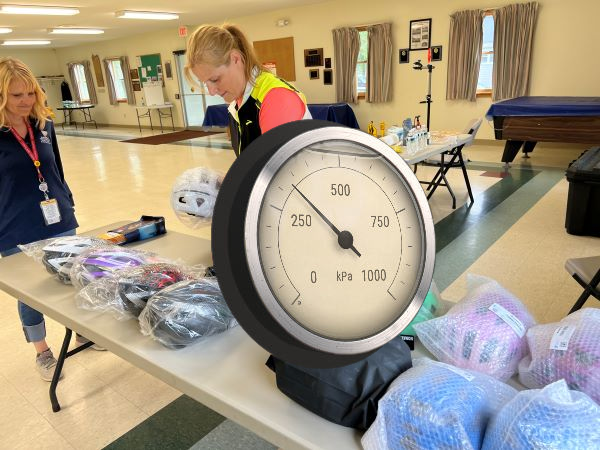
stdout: kPa 325
